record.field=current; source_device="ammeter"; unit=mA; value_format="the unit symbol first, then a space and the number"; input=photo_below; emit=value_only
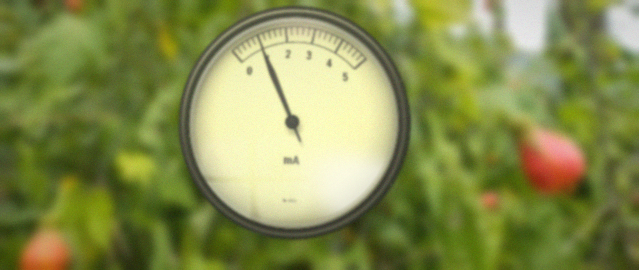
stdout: mA 1
